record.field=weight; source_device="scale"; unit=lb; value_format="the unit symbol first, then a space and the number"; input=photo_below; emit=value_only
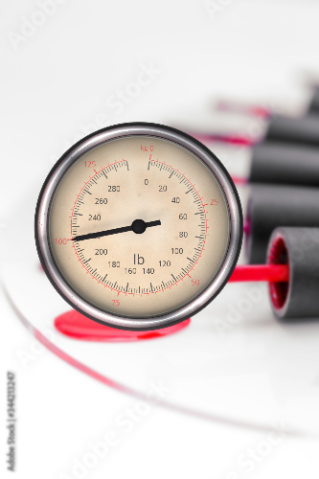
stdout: lb 220
